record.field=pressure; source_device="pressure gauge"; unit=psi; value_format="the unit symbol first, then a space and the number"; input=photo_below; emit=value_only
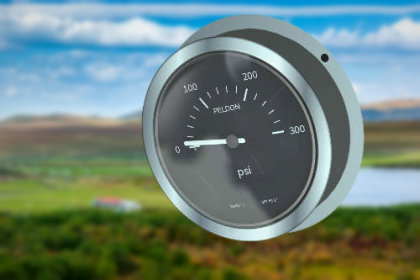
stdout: psi 10
